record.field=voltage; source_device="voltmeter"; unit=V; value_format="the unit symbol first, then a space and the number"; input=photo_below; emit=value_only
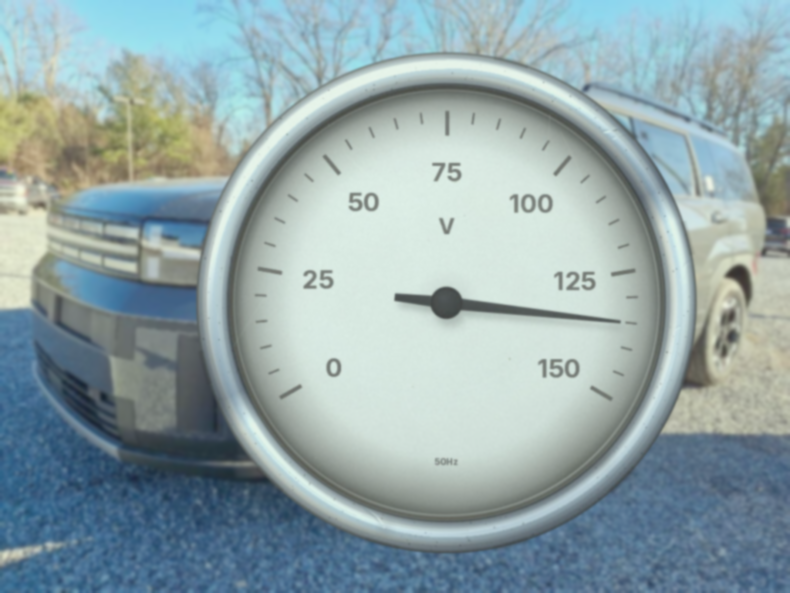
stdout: V 135
